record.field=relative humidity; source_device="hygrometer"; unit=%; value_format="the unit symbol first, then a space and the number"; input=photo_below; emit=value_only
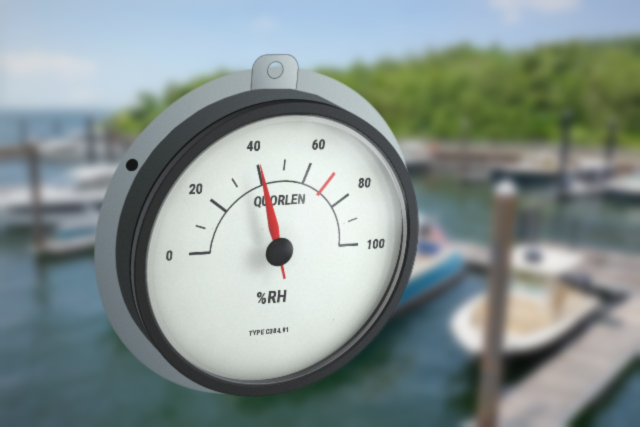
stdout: % 40
